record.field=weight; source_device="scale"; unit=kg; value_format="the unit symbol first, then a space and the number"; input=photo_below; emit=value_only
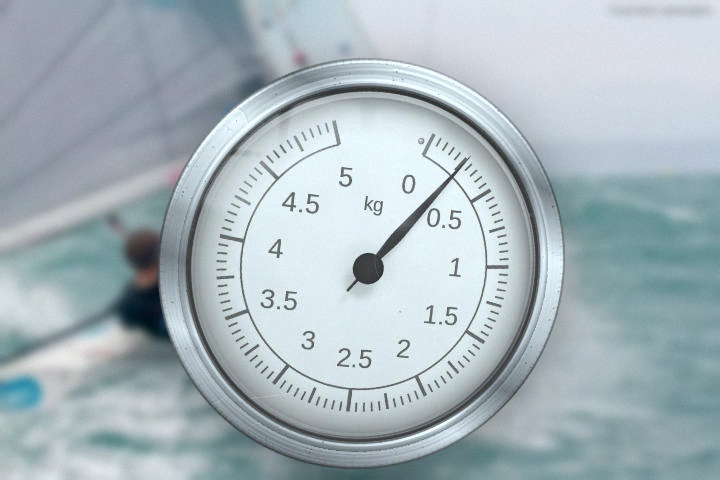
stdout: kg 0.25
